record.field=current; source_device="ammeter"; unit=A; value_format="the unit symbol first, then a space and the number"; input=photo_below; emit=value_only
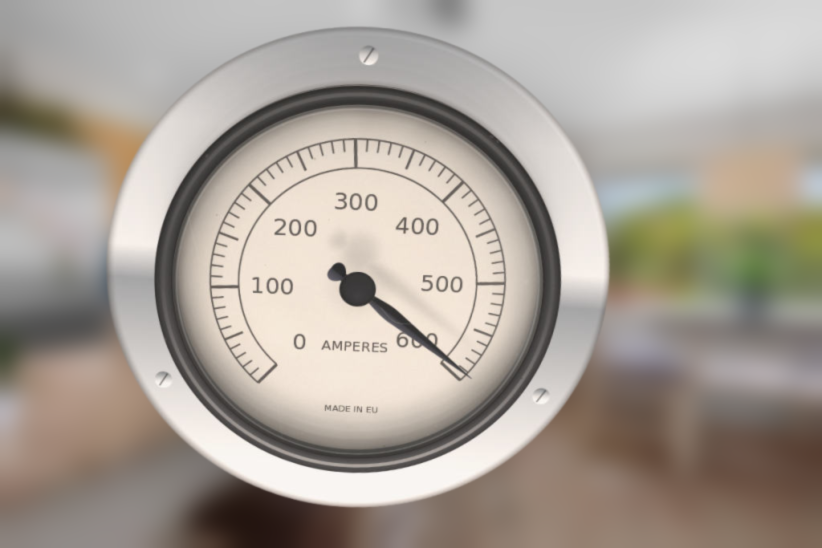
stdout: A 590
